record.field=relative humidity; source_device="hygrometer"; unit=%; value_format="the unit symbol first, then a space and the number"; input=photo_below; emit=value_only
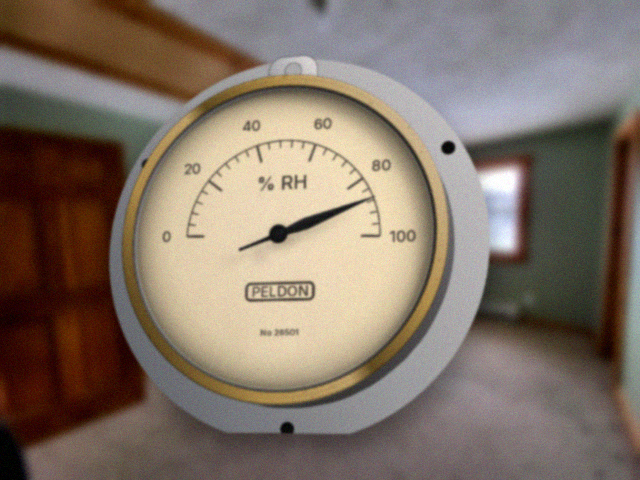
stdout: % 88
